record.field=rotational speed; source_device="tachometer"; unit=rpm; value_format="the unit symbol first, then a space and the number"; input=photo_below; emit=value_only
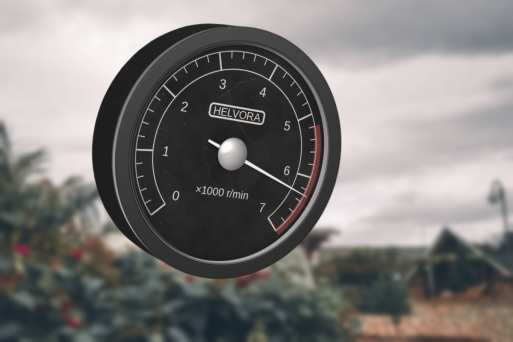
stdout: rpm 6300
